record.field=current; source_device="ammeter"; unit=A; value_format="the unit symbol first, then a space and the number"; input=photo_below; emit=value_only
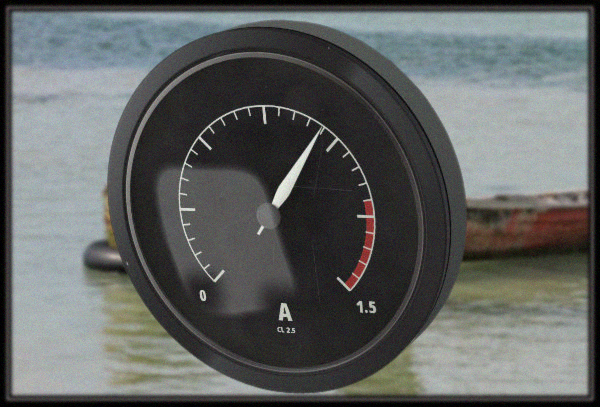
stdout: A 0.95
